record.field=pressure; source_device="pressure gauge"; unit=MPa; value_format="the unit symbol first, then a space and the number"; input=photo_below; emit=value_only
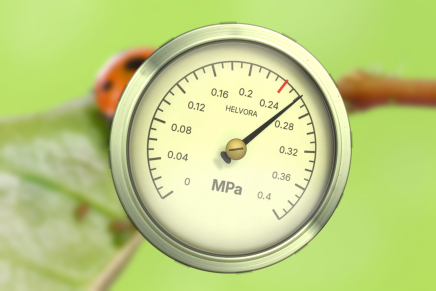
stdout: MPa 0.26
